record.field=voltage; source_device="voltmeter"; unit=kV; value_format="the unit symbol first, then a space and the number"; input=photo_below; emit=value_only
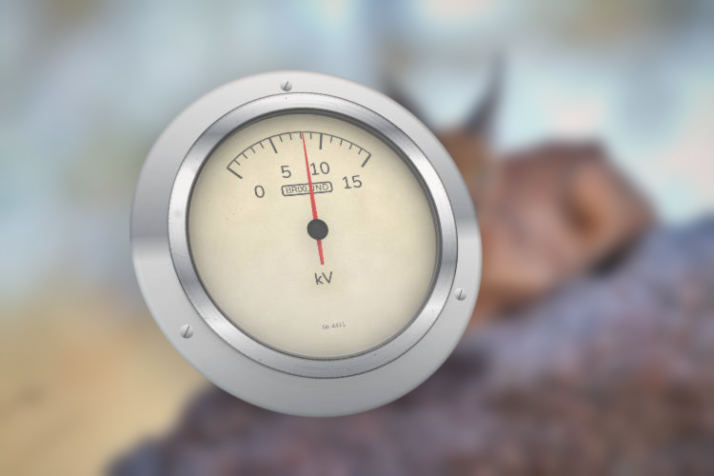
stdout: kV 8
